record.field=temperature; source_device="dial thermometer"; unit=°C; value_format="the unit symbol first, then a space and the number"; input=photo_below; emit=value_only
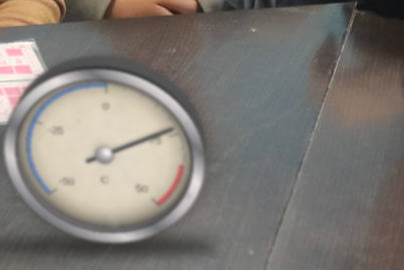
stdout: °C 22.5
